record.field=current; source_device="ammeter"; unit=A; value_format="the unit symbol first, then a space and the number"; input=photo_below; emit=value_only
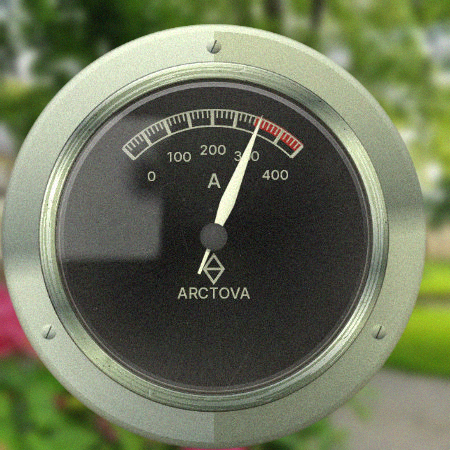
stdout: A 300
